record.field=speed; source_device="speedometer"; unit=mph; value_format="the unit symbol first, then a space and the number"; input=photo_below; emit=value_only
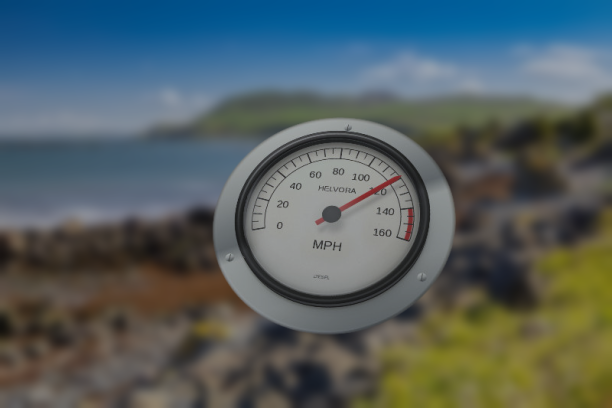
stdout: mph 120
